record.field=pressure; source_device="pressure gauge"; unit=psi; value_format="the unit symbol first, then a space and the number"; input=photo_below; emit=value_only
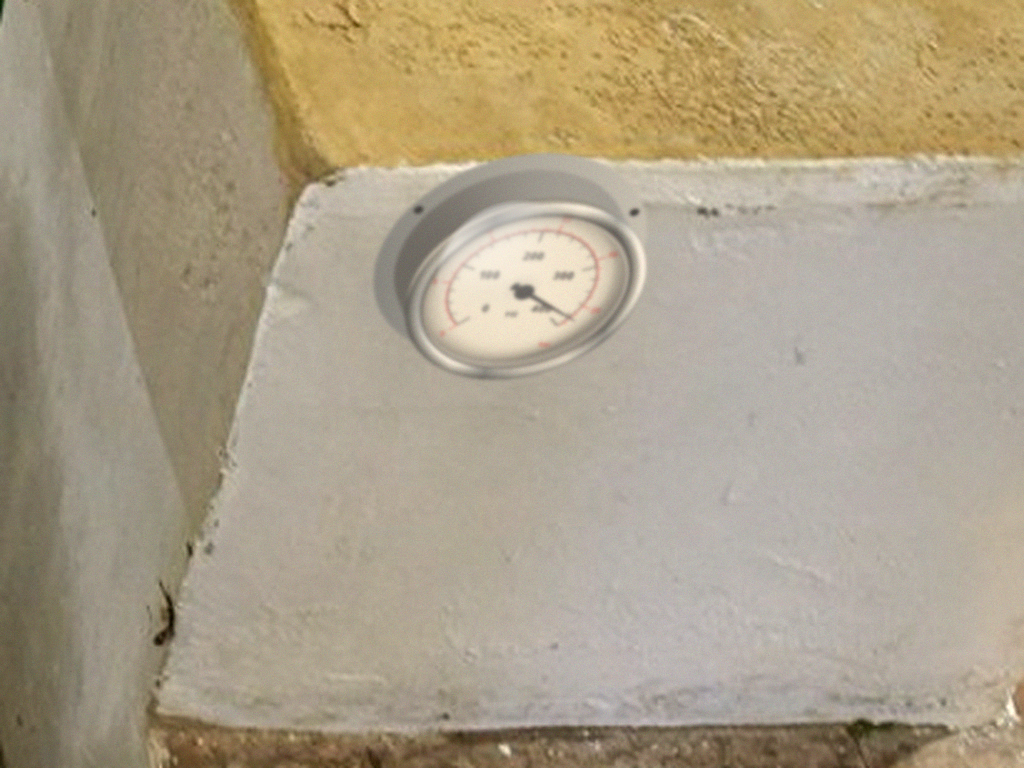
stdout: psi 380
